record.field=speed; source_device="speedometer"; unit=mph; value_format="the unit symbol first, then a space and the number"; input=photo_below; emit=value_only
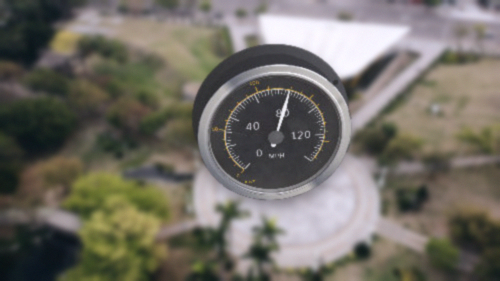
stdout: mph 80
